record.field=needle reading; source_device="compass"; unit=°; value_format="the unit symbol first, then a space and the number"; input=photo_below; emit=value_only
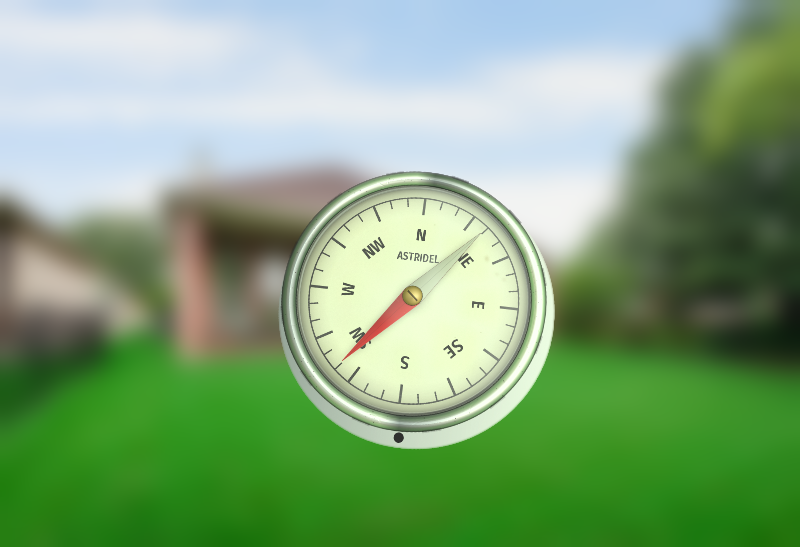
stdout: ° 220
